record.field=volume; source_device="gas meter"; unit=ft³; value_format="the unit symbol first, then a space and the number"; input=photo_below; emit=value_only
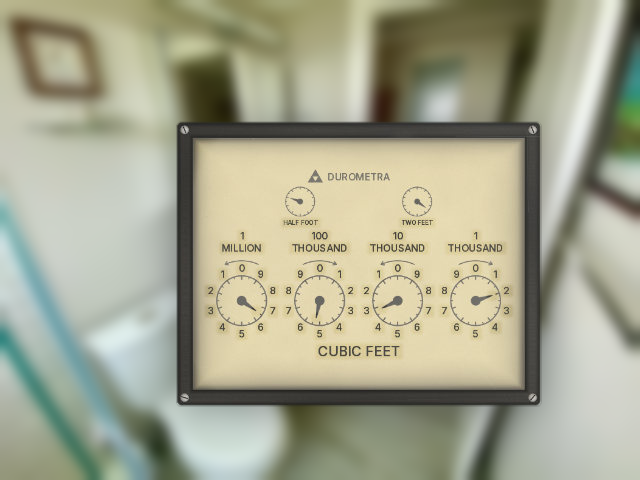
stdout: ft³ 653200
